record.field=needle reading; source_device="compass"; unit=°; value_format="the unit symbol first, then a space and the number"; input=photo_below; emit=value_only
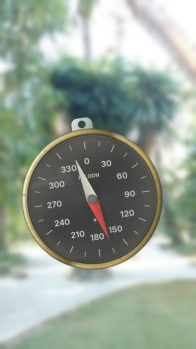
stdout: ° 165
